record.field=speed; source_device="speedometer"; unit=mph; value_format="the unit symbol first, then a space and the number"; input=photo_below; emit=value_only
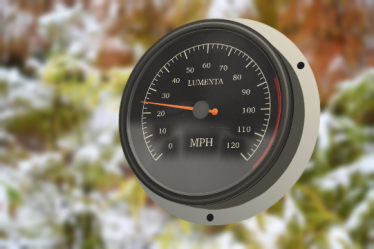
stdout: mph 24
